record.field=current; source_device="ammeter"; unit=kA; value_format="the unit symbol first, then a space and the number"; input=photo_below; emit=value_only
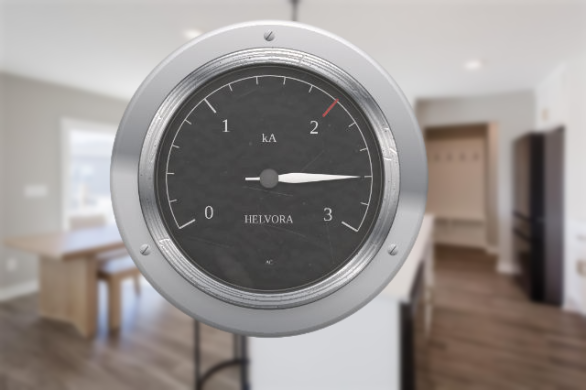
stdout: kA 2.6
